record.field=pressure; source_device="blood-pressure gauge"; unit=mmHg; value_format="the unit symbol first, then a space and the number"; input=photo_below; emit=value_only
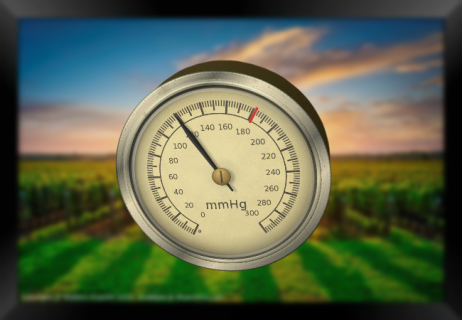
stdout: mmHg 120
